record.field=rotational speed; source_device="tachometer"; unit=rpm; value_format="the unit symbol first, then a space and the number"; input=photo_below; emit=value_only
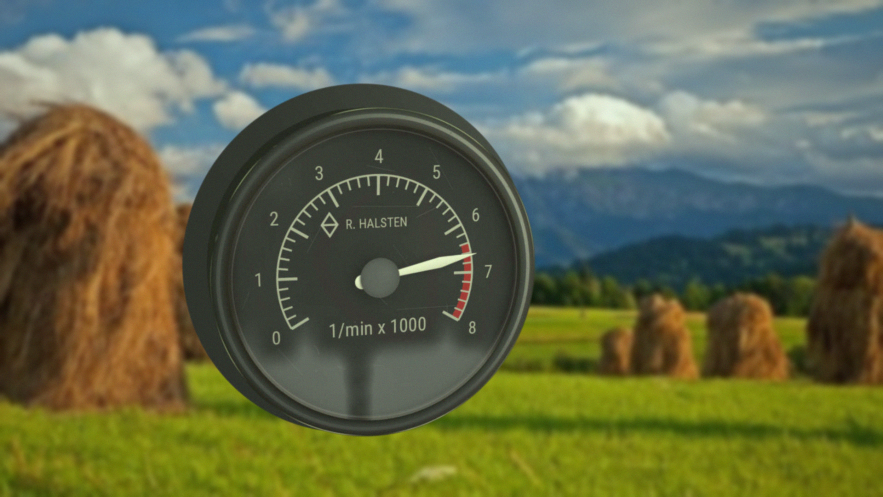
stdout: rpm 6600
